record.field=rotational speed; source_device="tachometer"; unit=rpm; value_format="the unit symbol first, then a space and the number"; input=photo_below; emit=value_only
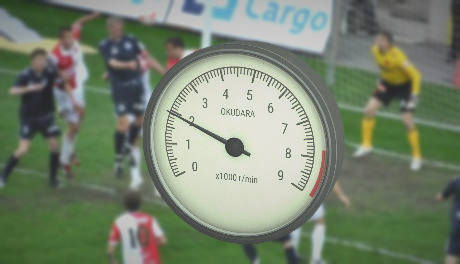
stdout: rpm 2000
